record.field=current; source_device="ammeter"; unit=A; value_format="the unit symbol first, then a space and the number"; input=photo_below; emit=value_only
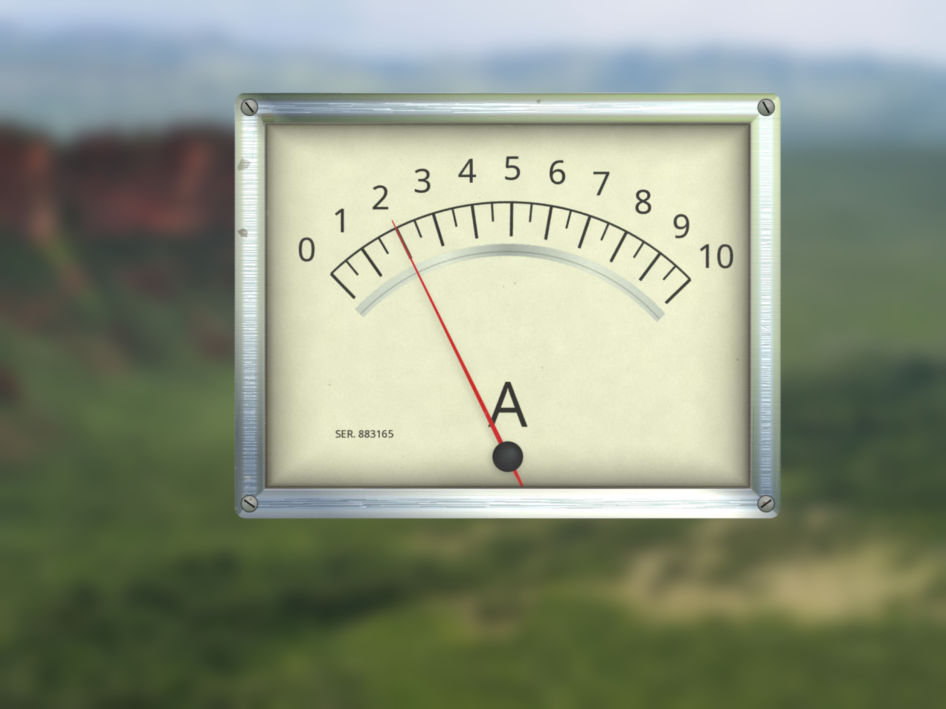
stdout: A 2
